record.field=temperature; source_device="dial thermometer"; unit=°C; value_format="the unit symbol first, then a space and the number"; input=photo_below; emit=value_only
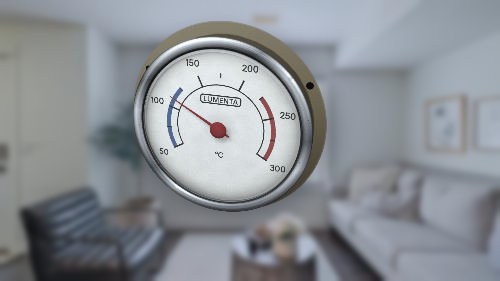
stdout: °C 112.5
